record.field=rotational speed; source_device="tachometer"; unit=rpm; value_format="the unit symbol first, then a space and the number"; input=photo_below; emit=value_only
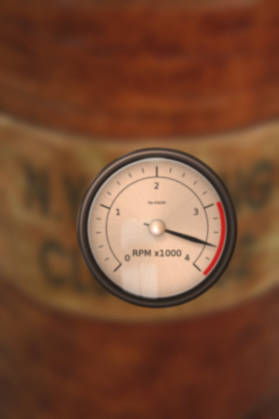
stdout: rpm 3600
